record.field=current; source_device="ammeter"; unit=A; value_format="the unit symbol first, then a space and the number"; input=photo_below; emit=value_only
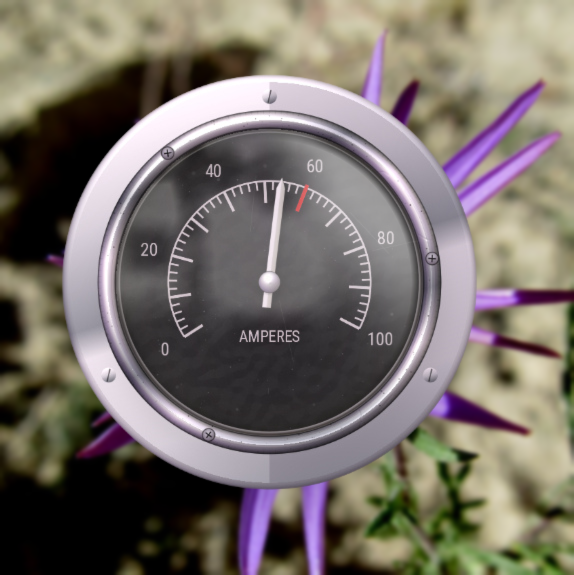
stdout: A 54
